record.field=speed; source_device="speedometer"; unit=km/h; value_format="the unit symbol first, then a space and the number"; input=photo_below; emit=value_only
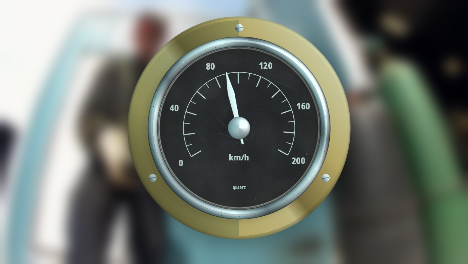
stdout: km/h 90
